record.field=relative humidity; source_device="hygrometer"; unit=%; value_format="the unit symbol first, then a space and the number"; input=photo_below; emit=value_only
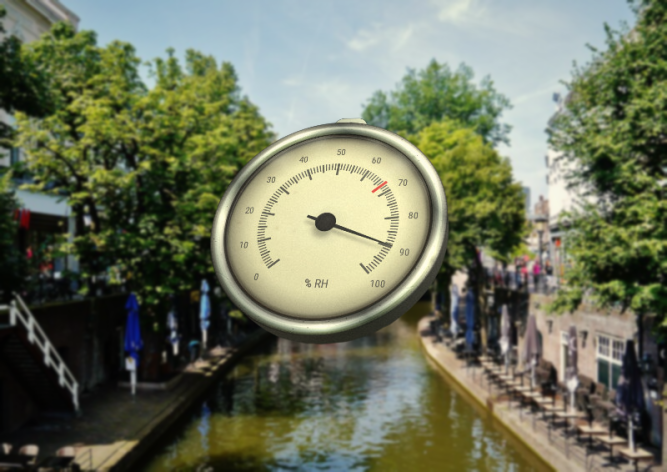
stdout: % 90
